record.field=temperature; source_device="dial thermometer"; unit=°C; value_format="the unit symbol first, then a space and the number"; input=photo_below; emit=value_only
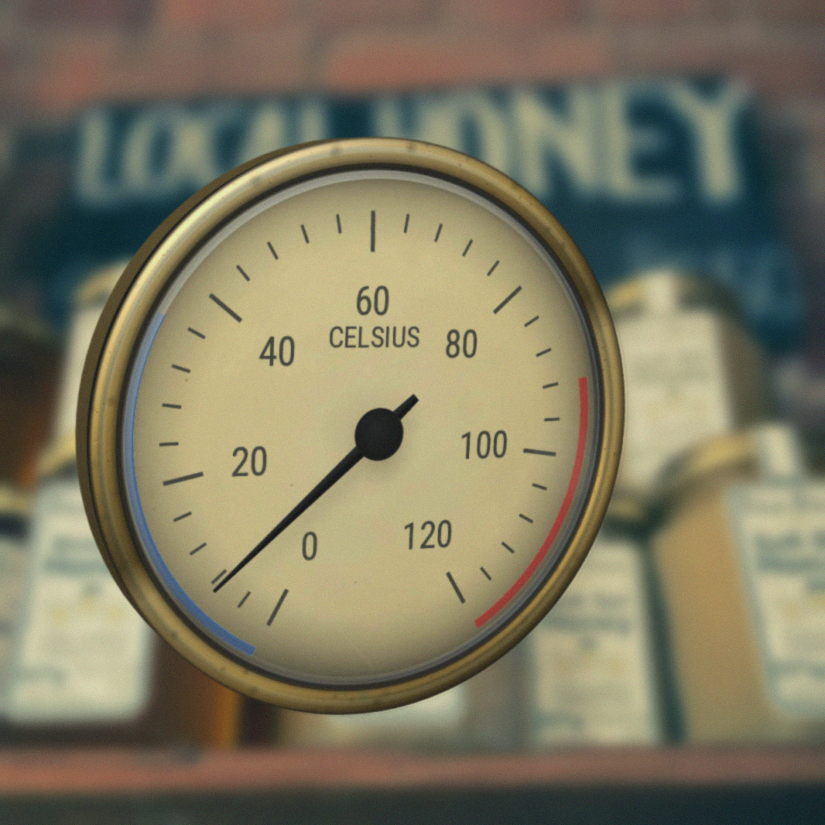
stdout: °C 8
